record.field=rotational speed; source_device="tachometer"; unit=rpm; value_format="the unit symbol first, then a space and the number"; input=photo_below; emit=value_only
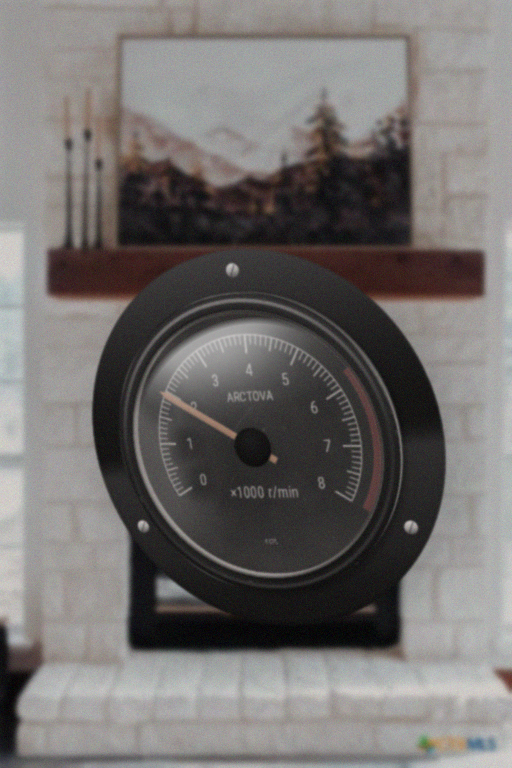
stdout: rpm 2000
